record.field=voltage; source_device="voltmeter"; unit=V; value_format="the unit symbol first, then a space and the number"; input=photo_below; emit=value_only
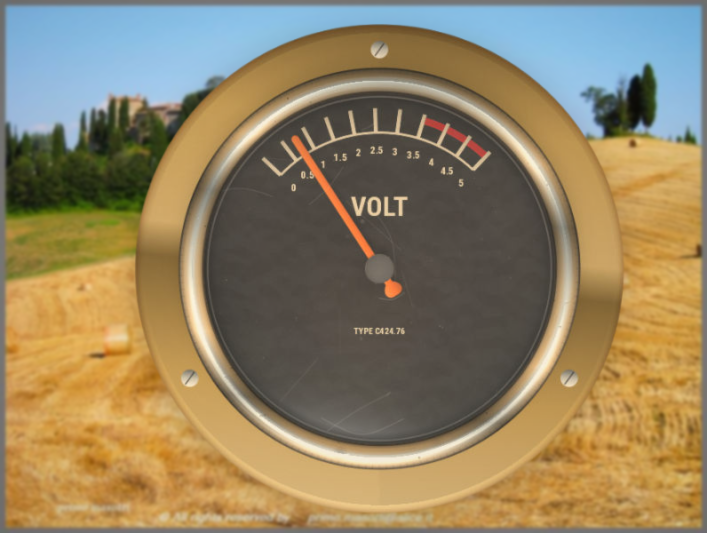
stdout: V 0.75
